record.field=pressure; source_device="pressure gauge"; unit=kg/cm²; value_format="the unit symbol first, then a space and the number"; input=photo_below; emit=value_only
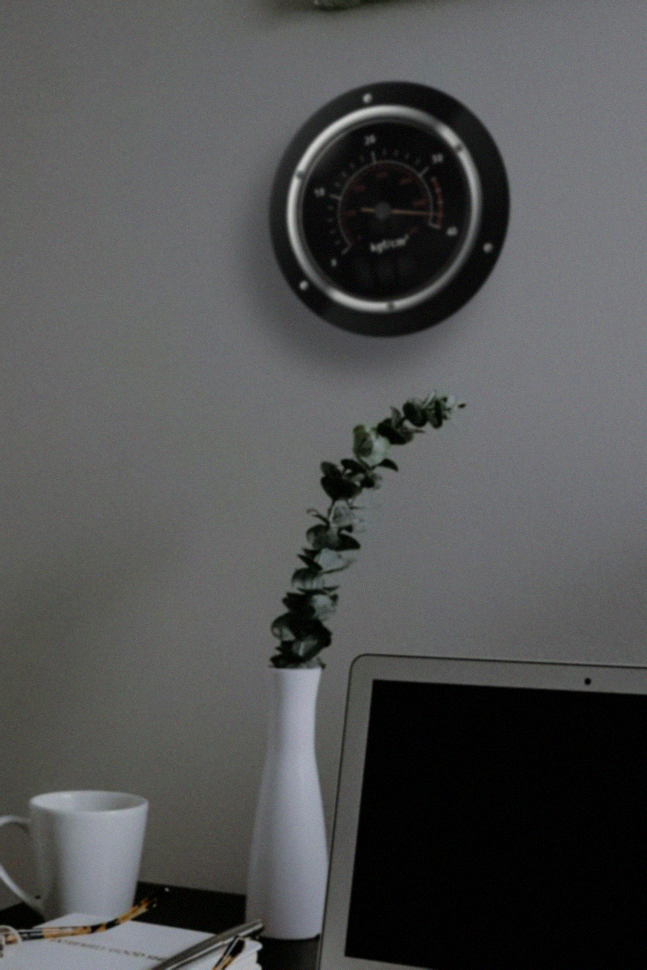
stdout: kg/cm² 38
